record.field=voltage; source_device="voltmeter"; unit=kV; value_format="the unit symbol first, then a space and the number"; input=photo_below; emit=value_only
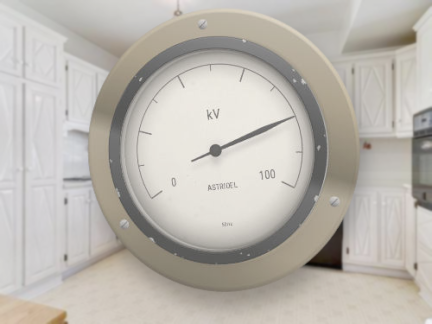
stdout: kV 80
